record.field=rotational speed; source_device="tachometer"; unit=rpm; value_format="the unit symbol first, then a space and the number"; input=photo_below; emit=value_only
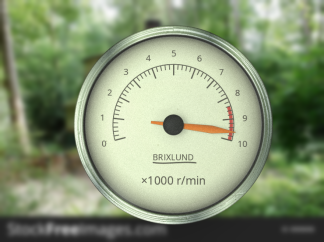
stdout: rpm 9600
